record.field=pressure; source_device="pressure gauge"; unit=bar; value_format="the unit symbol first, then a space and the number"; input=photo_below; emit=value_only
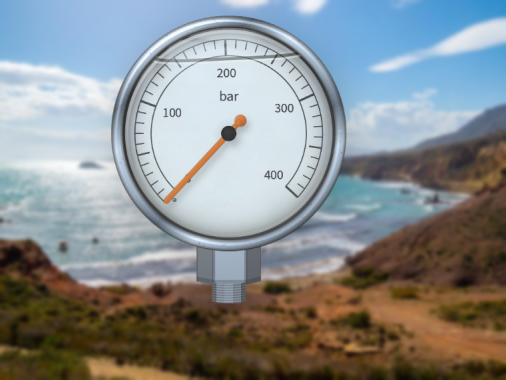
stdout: bar 0
